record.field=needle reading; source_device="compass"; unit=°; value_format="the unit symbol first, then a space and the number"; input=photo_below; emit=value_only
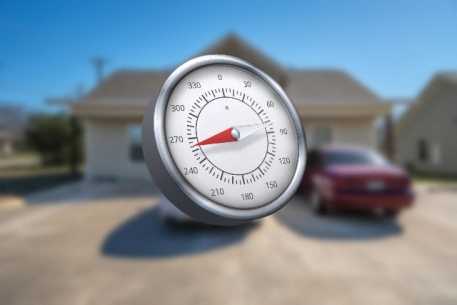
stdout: ° 260
